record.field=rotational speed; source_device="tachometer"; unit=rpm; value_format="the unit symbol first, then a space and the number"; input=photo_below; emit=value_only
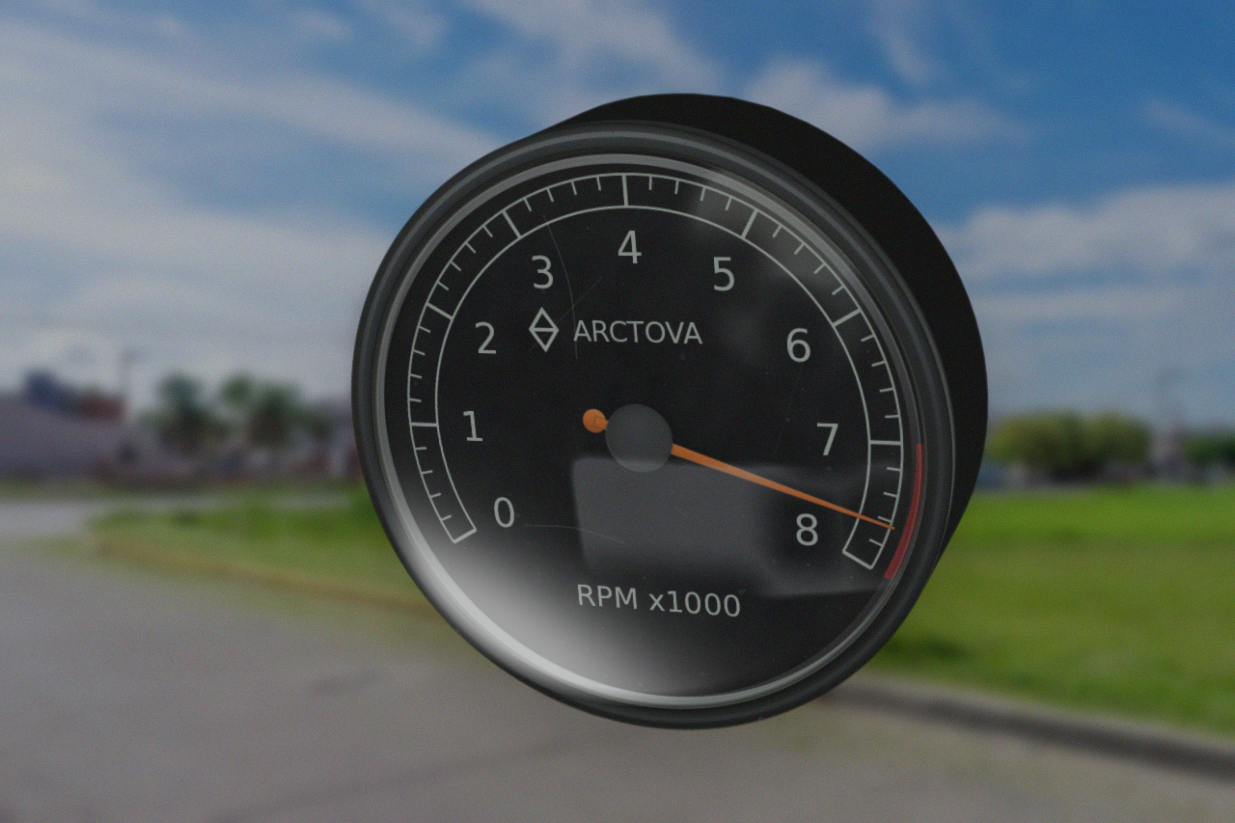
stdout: rpm 7600
